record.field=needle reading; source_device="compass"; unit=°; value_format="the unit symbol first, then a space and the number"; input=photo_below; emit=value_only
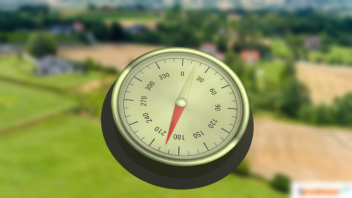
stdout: ° 195
